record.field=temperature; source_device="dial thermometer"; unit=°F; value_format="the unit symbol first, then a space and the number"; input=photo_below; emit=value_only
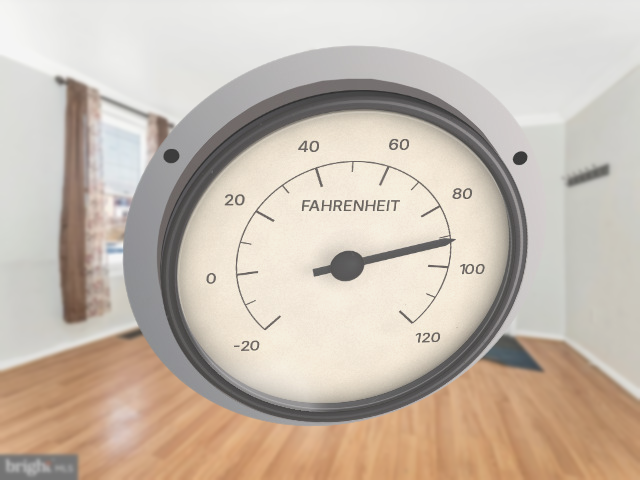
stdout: °F 90
